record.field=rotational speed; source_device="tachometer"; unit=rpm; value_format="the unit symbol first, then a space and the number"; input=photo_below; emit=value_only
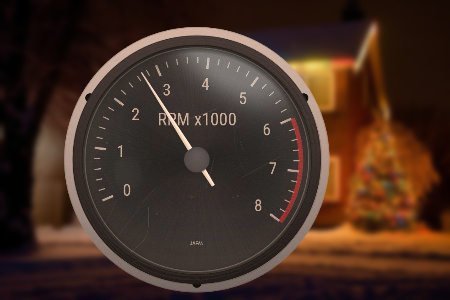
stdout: rpm 2700
